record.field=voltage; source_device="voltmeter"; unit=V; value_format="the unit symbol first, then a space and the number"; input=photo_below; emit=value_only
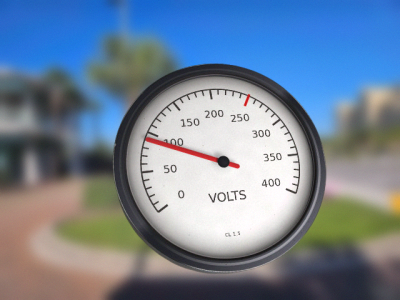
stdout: V 90
